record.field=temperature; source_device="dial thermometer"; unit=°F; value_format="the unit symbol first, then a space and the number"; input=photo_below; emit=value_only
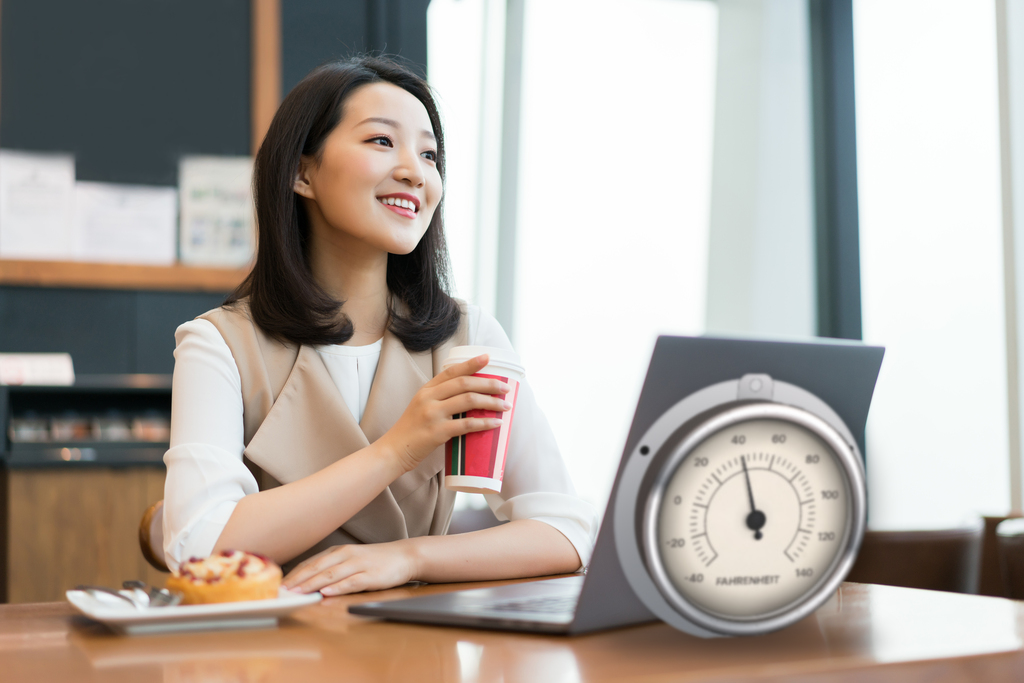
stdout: °F 40
